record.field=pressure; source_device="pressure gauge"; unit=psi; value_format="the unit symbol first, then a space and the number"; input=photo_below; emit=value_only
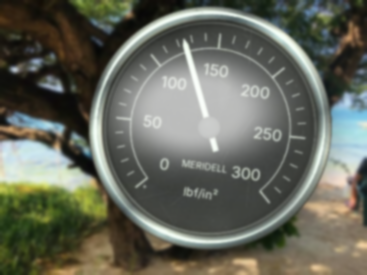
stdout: psi 125
